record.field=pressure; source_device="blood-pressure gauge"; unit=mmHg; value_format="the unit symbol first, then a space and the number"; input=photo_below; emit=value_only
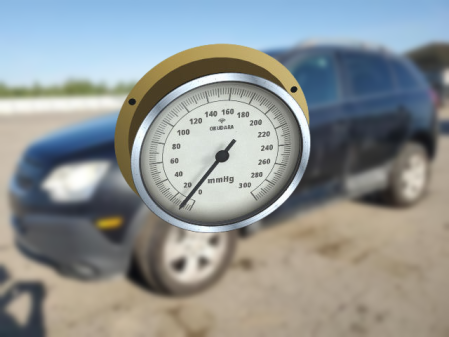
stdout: mmHg 10
